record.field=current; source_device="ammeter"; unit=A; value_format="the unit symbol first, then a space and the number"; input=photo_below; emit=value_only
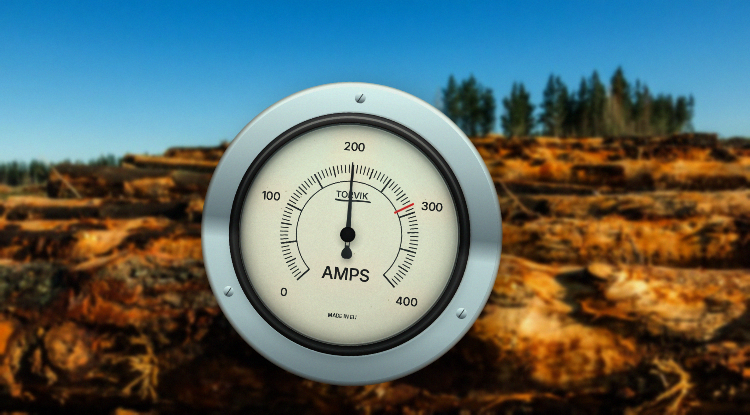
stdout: A 200
